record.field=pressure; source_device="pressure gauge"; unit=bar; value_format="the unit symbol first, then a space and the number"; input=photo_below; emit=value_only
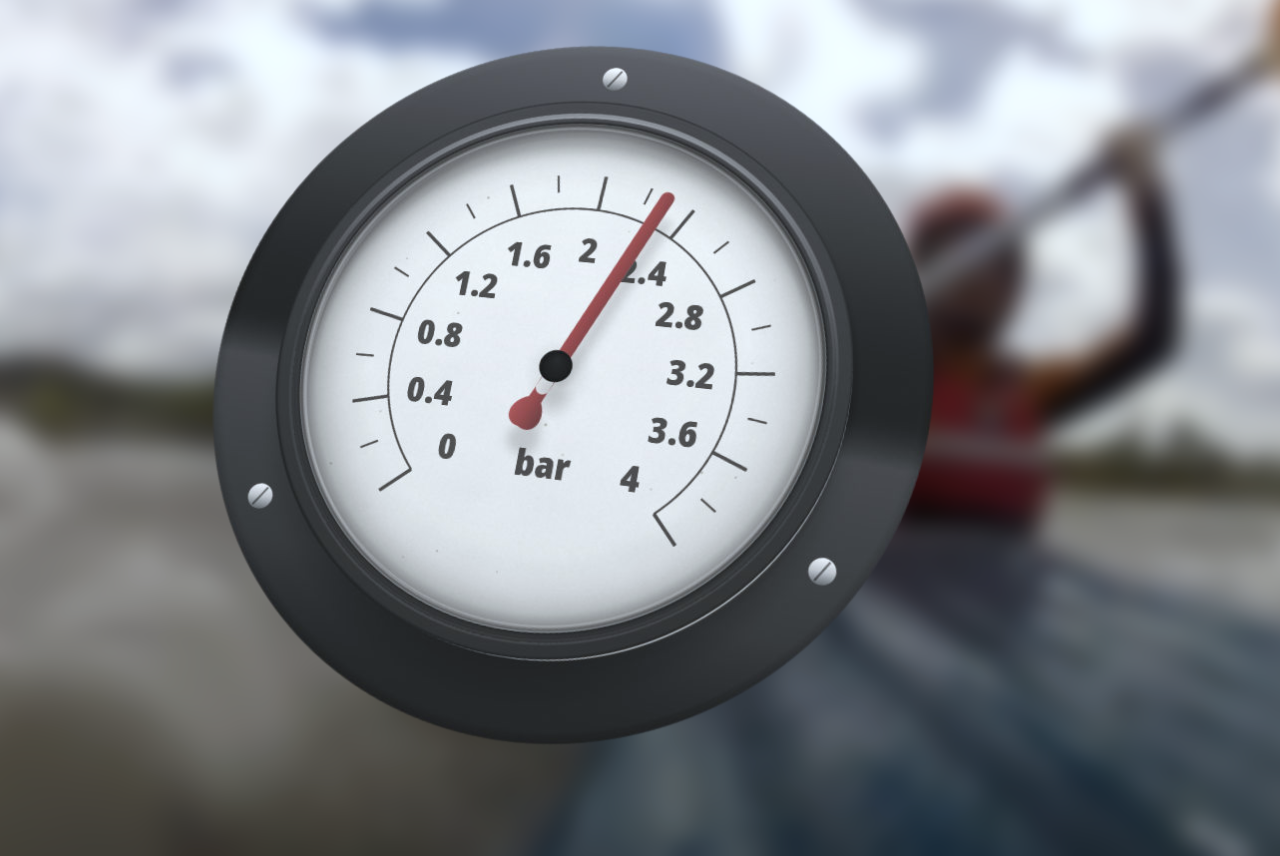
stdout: bar 2.3
